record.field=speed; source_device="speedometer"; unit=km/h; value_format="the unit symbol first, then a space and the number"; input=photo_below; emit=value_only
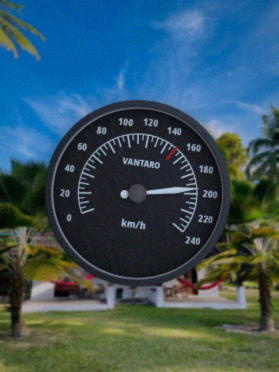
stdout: km/h 195
